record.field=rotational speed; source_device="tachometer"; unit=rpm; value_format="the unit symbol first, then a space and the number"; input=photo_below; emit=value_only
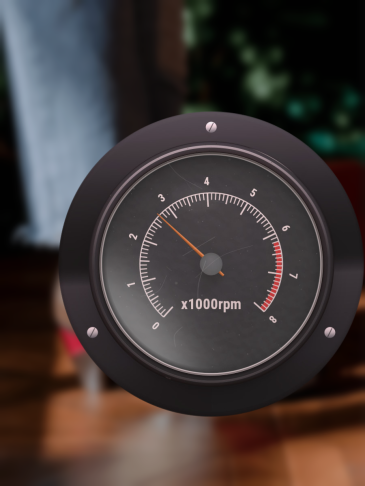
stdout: rpm 2700
